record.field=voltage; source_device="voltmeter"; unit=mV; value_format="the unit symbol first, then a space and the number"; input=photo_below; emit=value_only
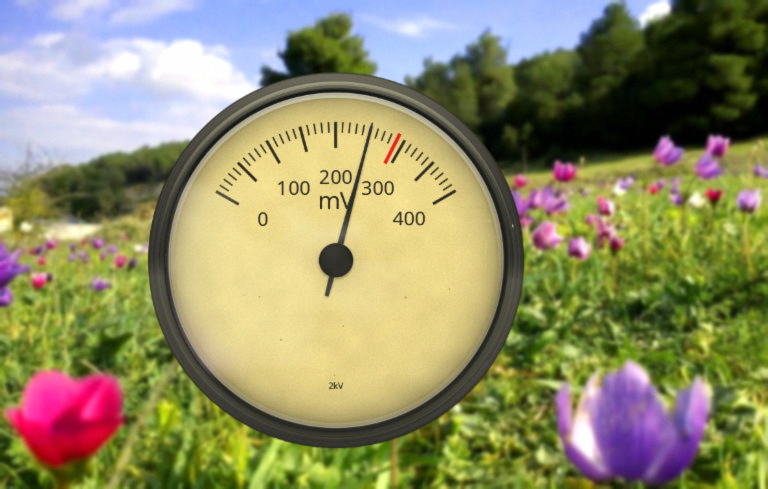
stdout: mV 250
